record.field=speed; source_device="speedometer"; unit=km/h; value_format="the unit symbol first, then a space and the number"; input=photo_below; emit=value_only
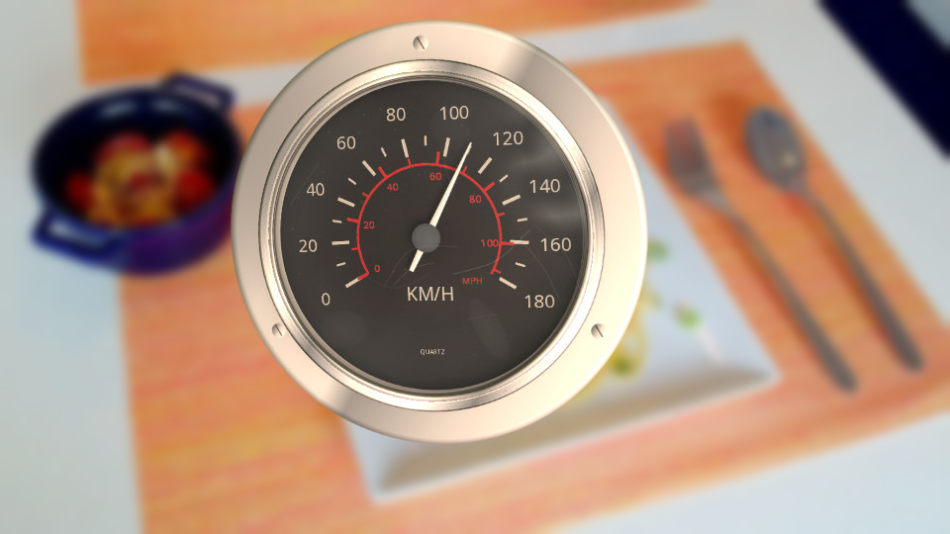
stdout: km/h 110
